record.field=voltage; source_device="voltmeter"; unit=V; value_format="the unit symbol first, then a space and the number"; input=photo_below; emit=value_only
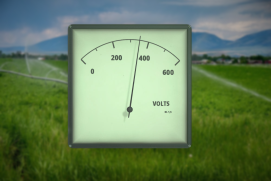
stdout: V 350
